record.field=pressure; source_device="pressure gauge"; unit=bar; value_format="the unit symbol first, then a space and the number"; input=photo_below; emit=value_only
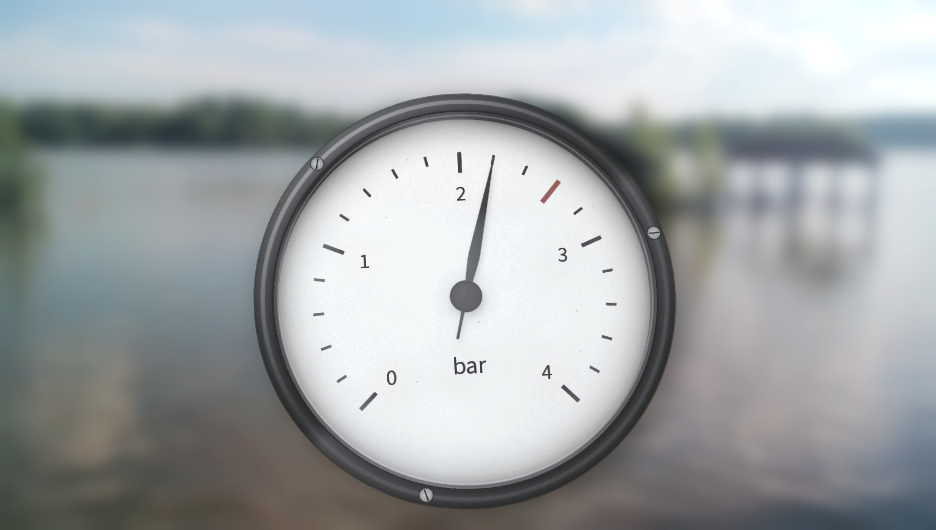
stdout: bar 2.2
